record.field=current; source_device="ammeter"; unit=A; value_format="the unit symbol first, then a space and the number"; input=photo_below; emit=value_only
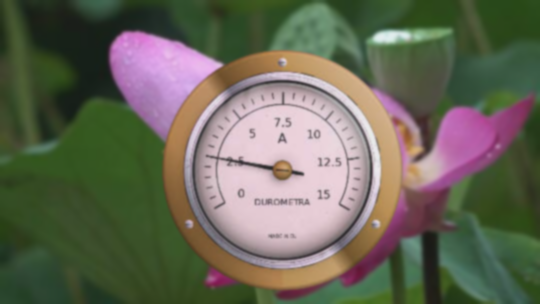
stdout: A 2.5
